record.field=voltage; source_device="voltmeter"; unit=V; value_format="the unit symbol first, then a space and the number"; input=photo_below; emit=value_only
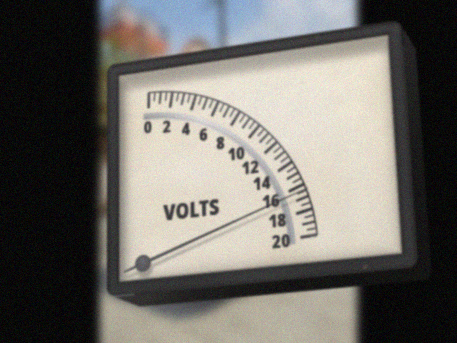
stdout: V 16.5
